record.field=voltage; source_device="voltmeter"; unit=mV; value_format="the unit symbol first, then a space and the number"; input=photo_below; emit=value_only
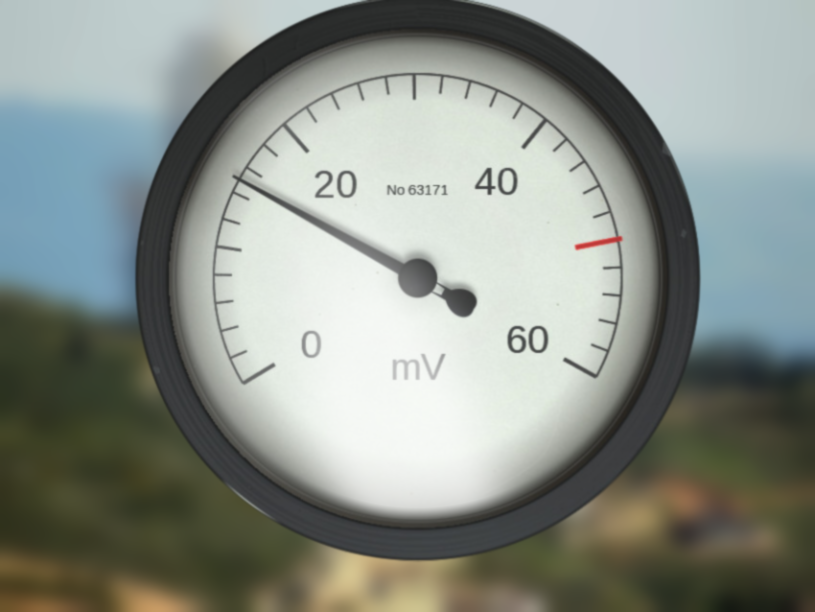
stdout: mV 15
